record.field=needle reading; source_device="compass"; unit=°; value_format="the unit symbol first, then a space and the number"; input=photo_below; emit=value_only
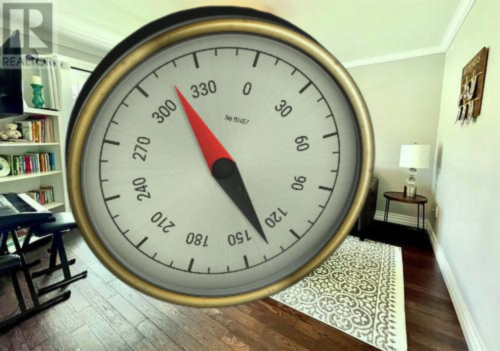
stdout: ° 315
